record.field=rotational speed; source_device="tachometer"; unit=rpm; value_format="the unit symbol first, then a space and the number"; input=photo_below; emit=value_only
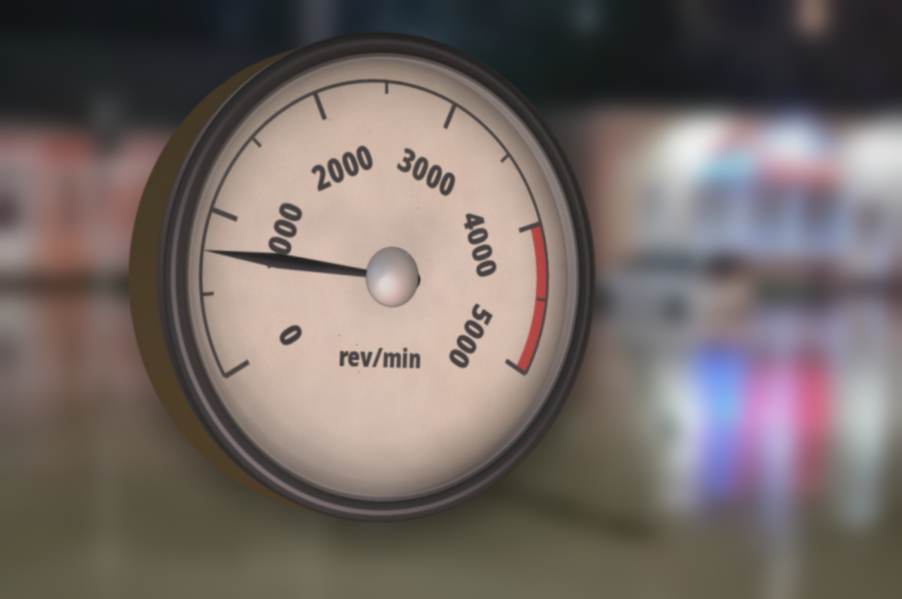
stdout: rpm 750
